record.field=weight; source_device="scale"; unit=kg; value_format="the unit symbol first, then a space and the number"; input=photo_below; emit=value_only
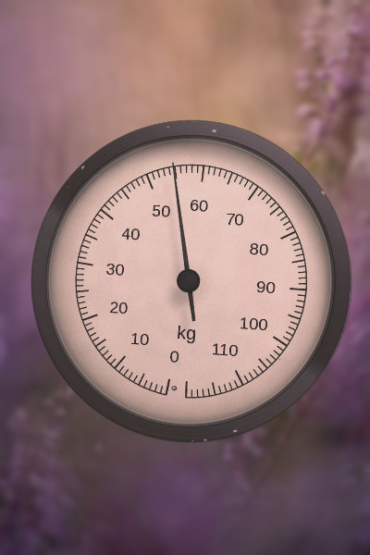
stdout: kg 55
